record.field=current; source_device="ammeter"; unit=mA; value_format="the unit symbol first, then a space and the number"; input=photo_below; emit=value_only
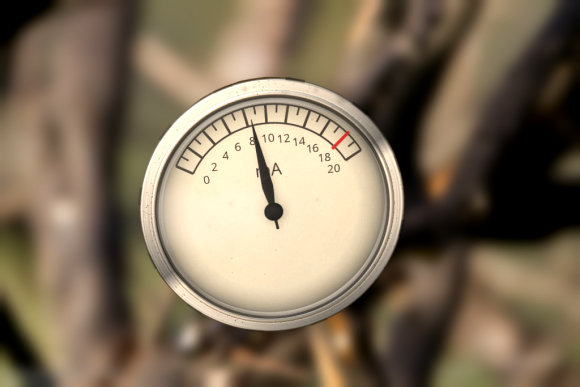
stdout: mA 8.5
